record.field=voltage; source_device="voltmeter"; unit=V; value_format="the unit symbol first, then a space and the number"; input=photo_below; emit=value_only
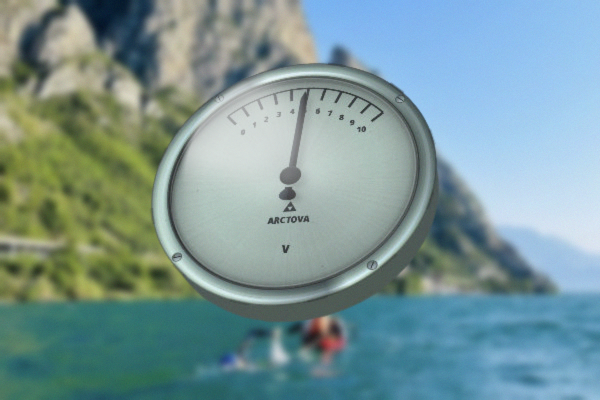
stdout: V 5
